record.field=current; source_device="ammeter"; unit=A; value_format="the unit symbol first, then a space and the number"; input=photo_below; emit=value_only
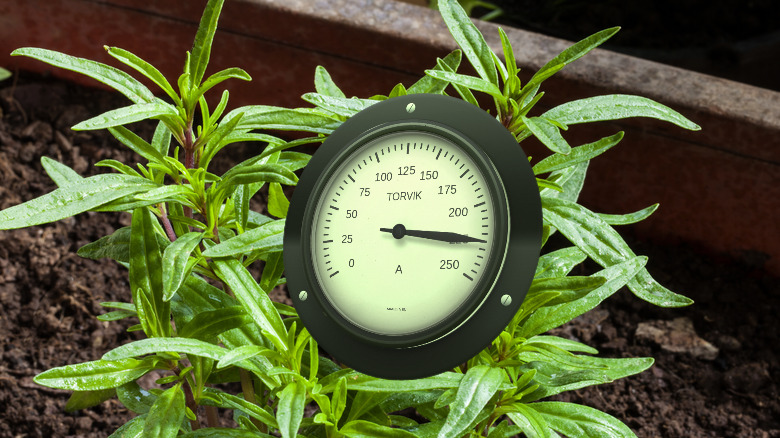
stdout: A 225
